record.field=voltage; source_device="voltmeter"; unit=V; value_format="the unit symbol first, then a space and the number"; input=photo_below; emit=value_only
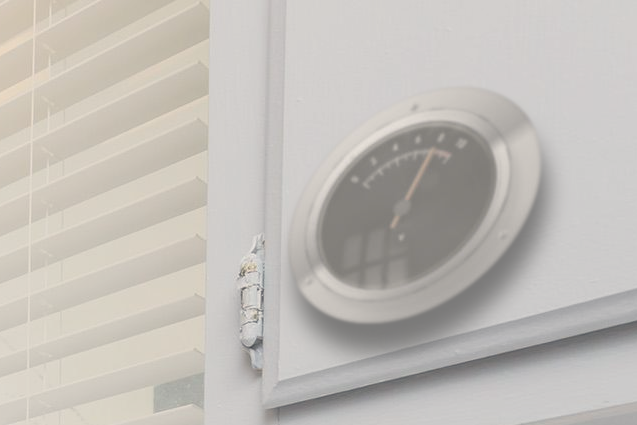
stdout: V 8
